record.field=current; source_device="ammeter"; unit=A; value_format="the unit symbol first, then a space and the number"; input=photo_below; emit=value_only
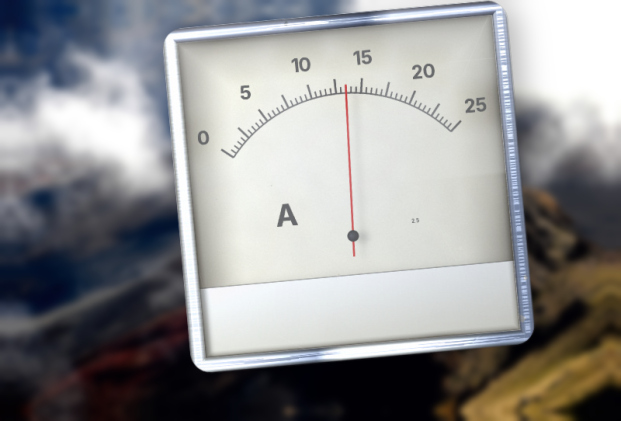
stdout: A 13.5
